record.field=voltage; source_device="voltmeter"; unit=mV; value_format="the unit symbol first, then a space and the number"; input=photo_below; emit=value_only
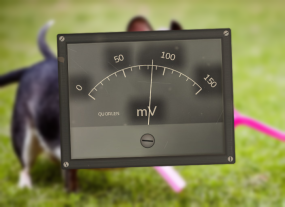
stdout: mV 85
